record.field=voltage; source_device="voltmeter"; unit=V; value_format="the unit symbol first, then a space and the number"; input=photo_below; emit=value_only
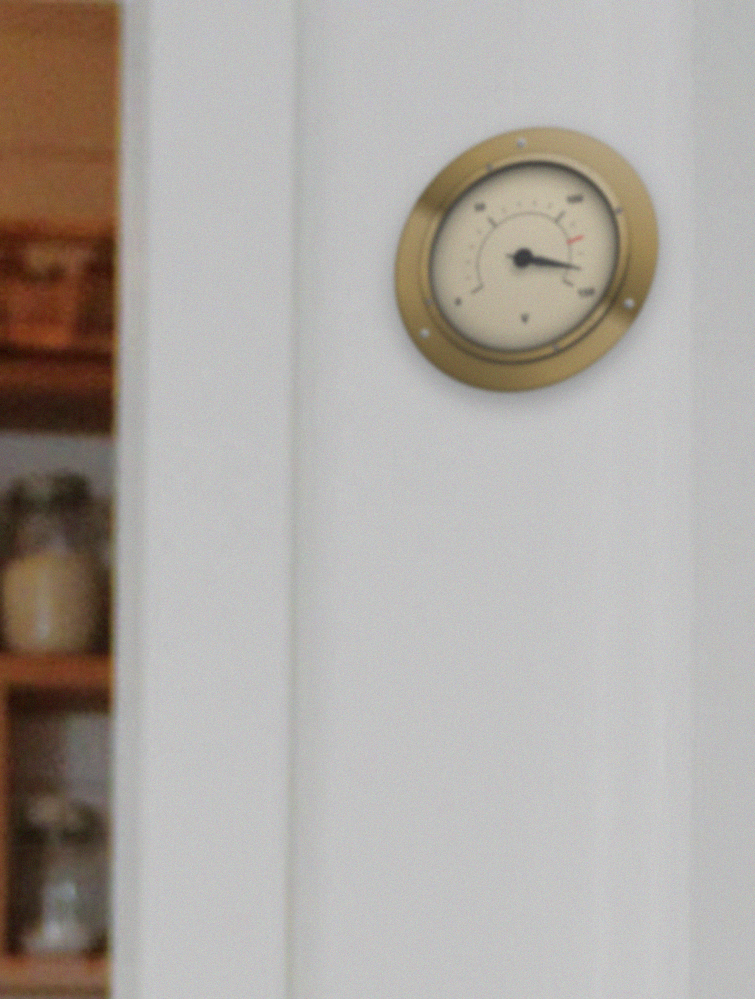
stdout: V 140
